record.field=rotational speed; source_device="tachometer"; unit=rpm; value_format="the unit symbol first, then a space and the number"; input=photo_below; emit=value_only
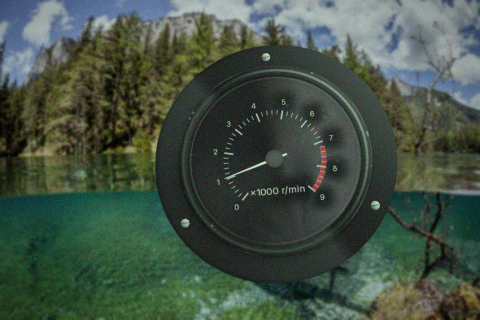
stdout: rpm 1000
